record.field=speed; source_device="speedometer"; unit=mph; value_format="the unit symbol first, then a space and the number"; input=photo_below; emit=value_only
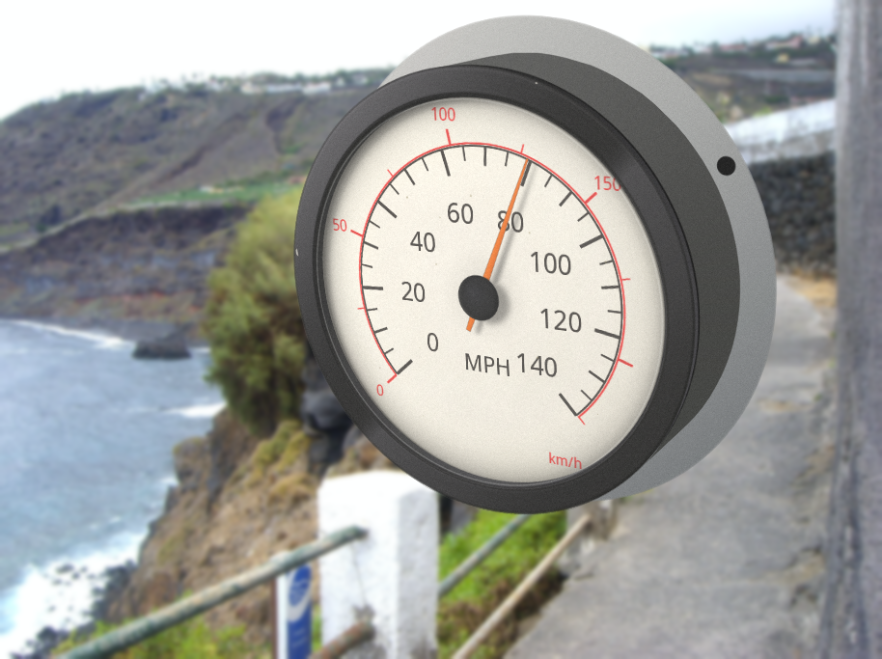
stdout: mph 80
